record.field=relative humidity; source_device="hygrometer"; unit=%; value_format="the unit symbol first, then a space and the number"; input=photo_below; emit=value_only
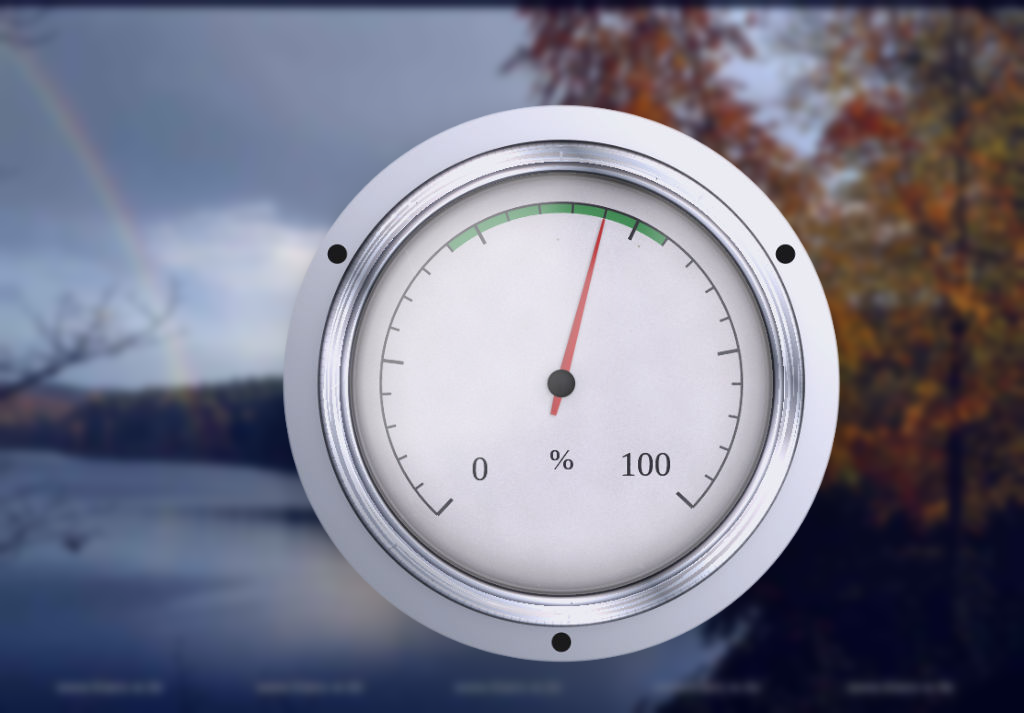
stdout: % 56
